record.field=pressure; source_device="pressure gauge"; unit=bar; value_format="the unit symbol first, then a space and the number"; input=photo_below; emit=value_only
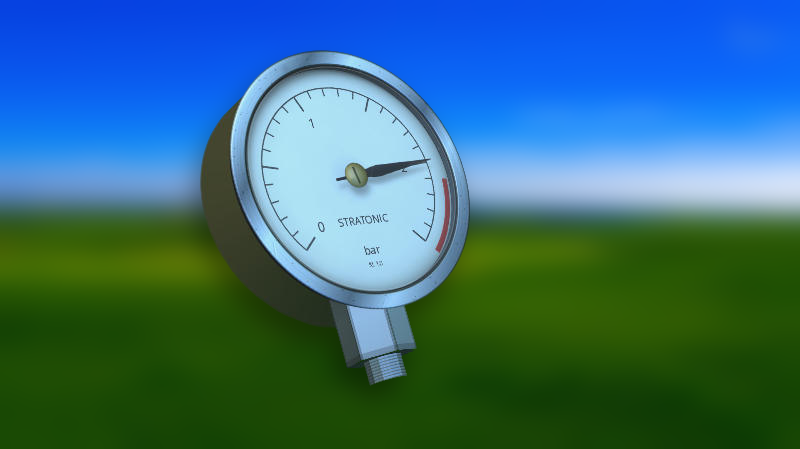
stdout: bar 2
